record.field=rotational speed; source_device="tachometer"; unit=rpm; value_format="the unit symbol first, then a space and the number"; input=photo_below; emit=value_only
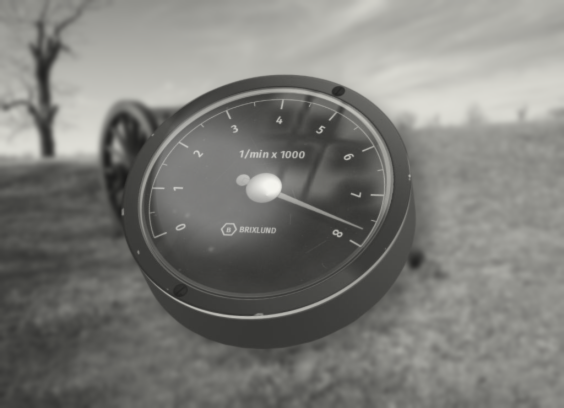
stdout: rpm 7750
